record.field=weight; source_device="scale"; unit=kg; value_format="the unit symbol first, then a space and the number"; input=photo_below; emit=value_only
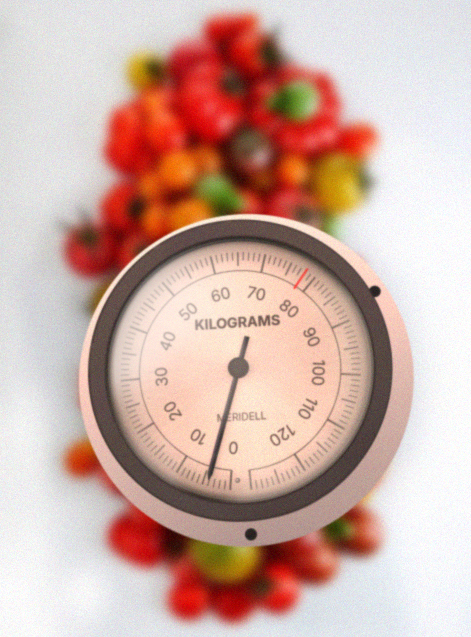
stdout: kg 4
